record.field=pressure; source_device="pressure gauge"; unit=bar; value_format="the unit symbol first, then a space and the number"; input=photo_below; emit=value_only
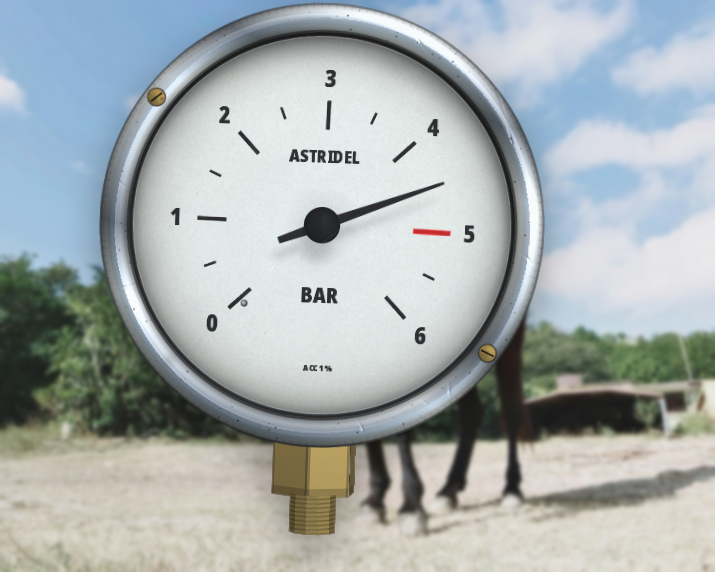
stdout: bar 4.5
